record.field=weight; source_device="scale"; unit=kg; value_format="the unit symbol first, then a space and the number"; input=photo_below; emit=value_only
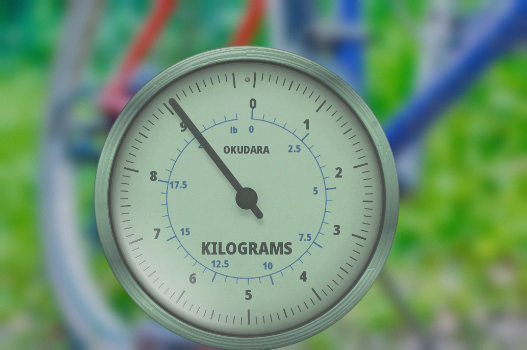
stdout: kg 9.1
